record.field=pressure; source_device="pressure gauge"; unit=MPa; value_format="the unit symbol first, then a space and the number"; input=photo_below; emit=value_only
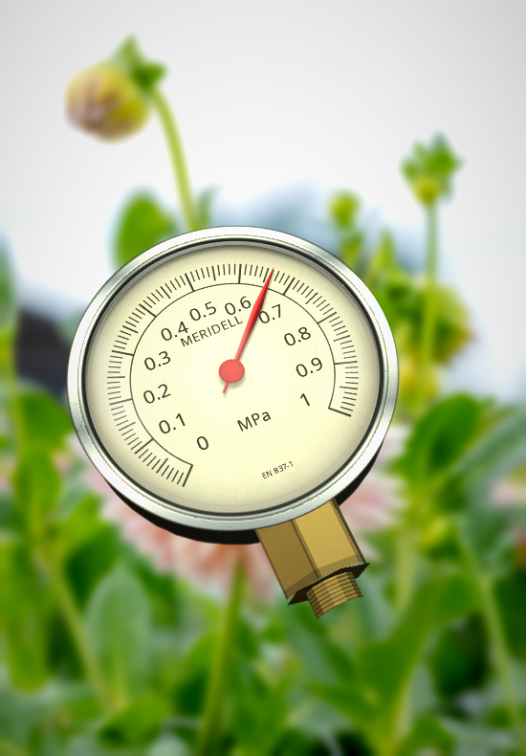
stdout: MPa 0.66
